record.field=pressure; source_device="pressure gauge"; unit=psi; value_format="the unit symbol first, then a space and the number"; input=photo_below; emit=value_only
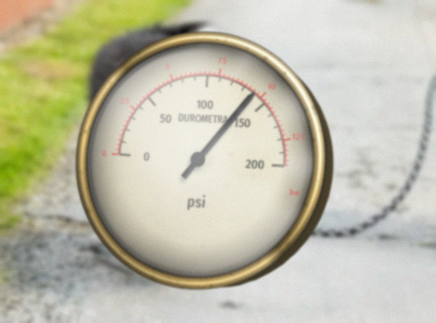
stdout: psi 140
